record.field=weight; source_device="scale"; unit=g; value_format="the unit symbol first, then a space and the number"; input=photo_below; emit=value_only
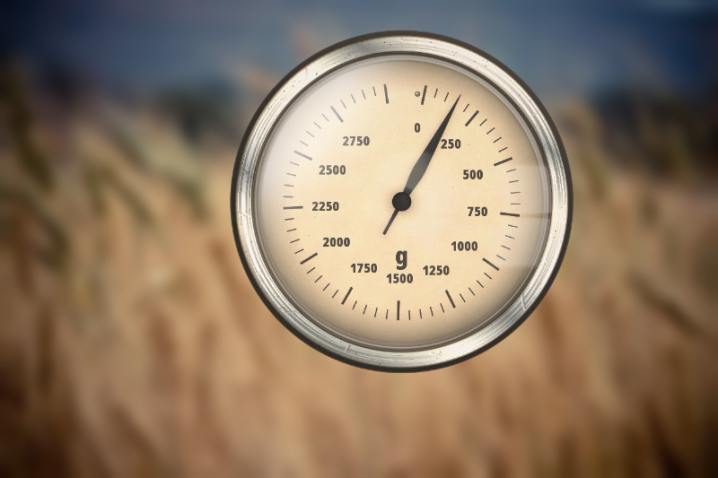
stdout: g 150
